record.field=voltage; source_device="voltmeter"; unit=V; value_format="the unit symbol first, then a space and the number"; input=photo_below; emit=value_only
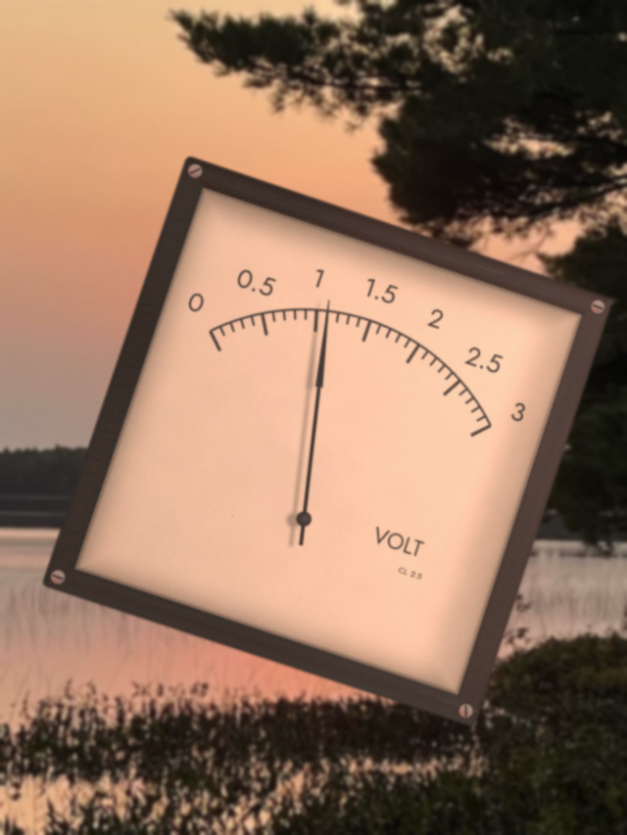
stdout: V 1.1
